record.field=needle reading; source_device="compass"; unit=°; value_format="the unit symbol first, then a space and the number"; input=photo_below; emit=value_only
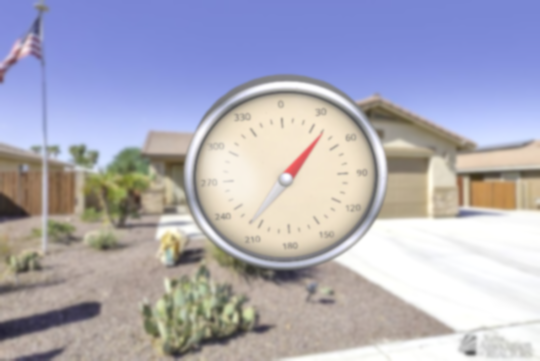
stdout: ° 40
